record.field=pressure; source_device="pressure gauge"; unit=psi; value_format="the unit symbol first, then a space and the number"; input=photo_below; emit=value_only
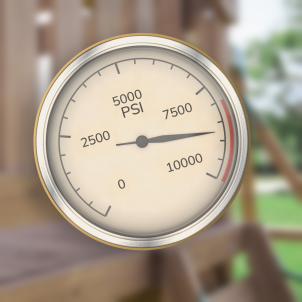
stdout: psi 8750
